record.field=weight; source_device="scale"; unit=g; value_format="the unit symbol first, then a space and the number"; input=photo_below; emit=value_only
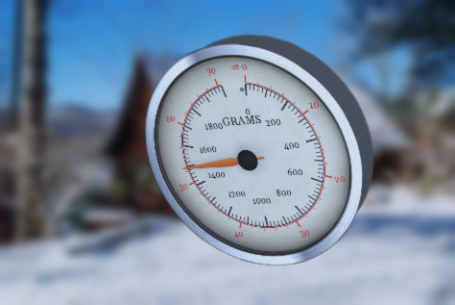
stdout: g 1500
